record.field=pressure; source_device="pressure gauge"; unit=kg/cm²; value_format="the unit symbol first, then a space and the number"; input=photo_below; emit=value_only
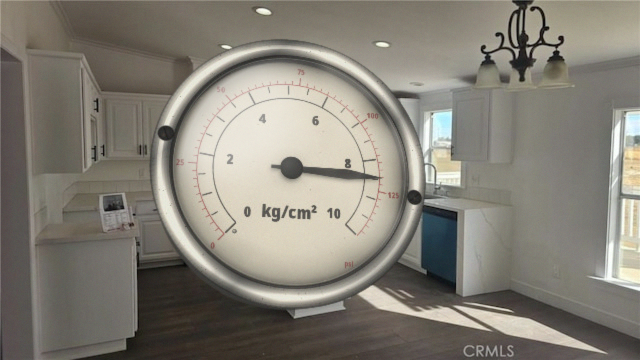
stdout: kg/cm² 8.5
